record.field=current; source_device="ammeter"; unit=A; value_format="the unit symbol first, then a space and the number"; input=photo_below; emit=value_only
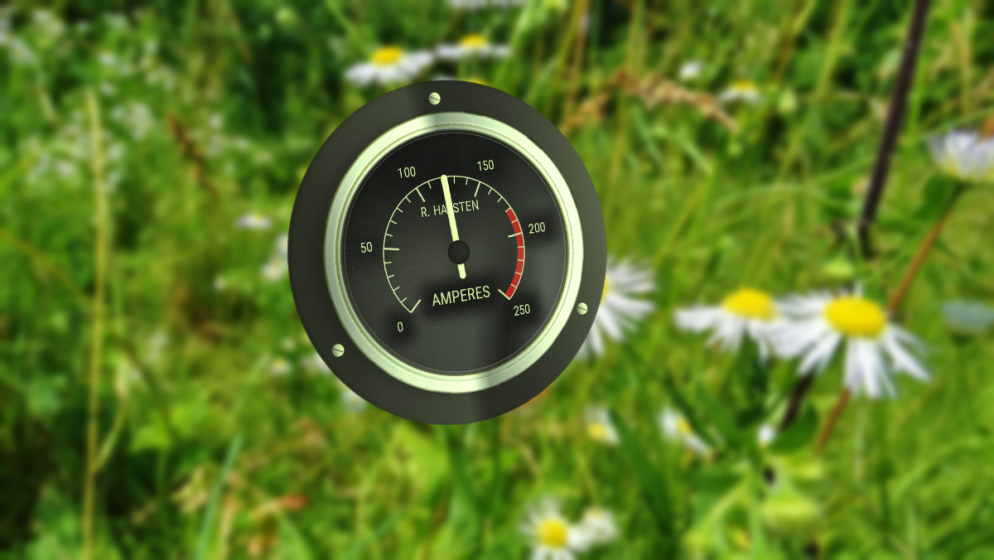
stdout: A 120
